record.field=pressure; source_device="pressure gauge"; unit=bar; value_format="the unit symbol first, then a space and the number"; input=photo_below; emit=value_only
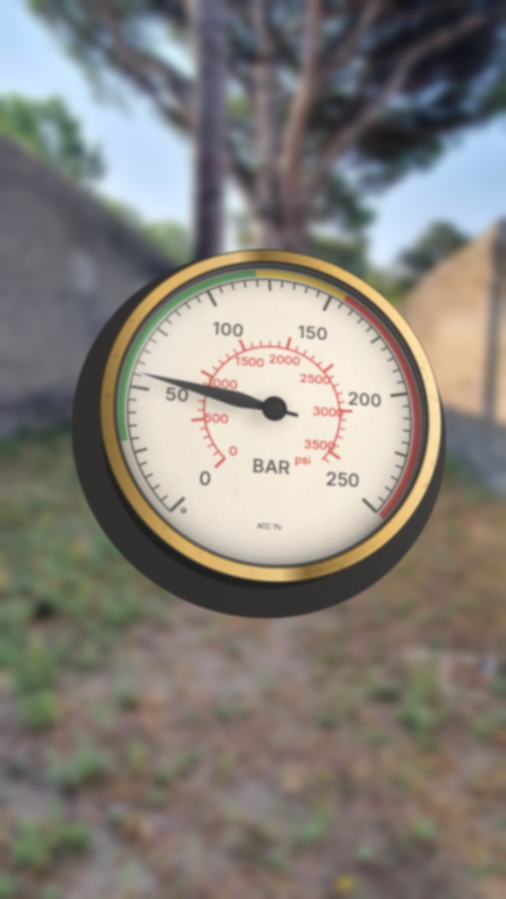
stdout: bar 55
